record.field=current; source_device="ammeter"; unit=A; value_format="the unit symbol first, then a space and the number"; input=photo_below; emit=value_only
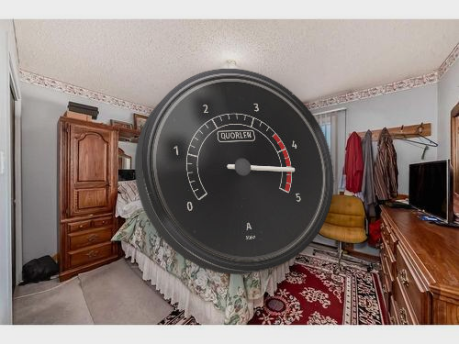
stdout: A 4.5
